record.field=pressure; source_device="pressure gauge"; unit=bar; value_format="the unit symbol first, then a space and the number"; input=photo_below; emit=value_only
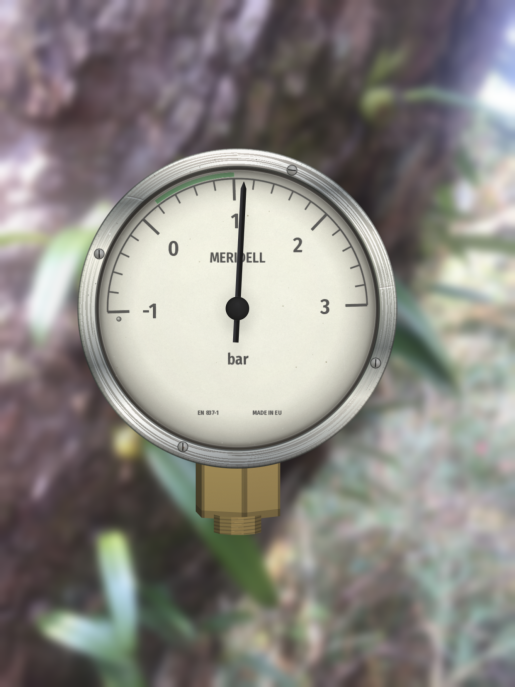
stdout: bar 1.1
